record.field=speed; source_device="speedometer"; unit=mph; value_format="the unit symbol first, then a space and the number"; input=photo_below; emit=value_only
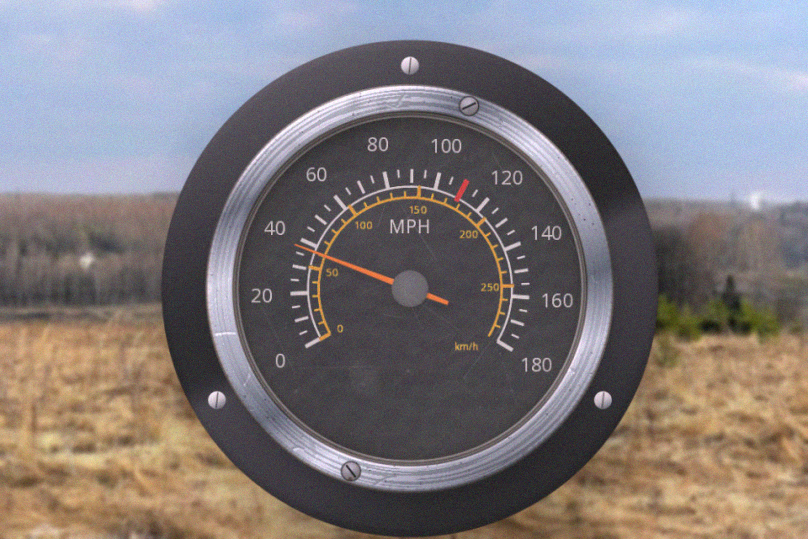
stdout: mph 37.5
